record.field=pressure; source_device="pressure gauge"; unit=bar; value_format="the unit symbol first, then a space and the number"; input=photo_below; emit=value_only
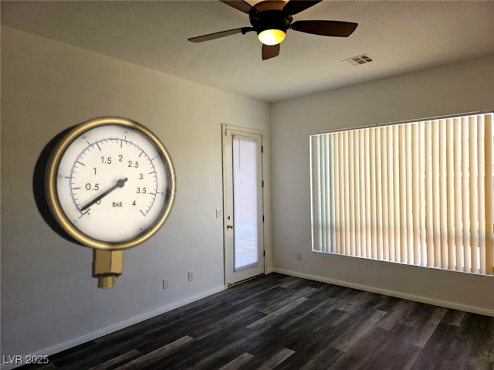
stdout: bar 0.1
